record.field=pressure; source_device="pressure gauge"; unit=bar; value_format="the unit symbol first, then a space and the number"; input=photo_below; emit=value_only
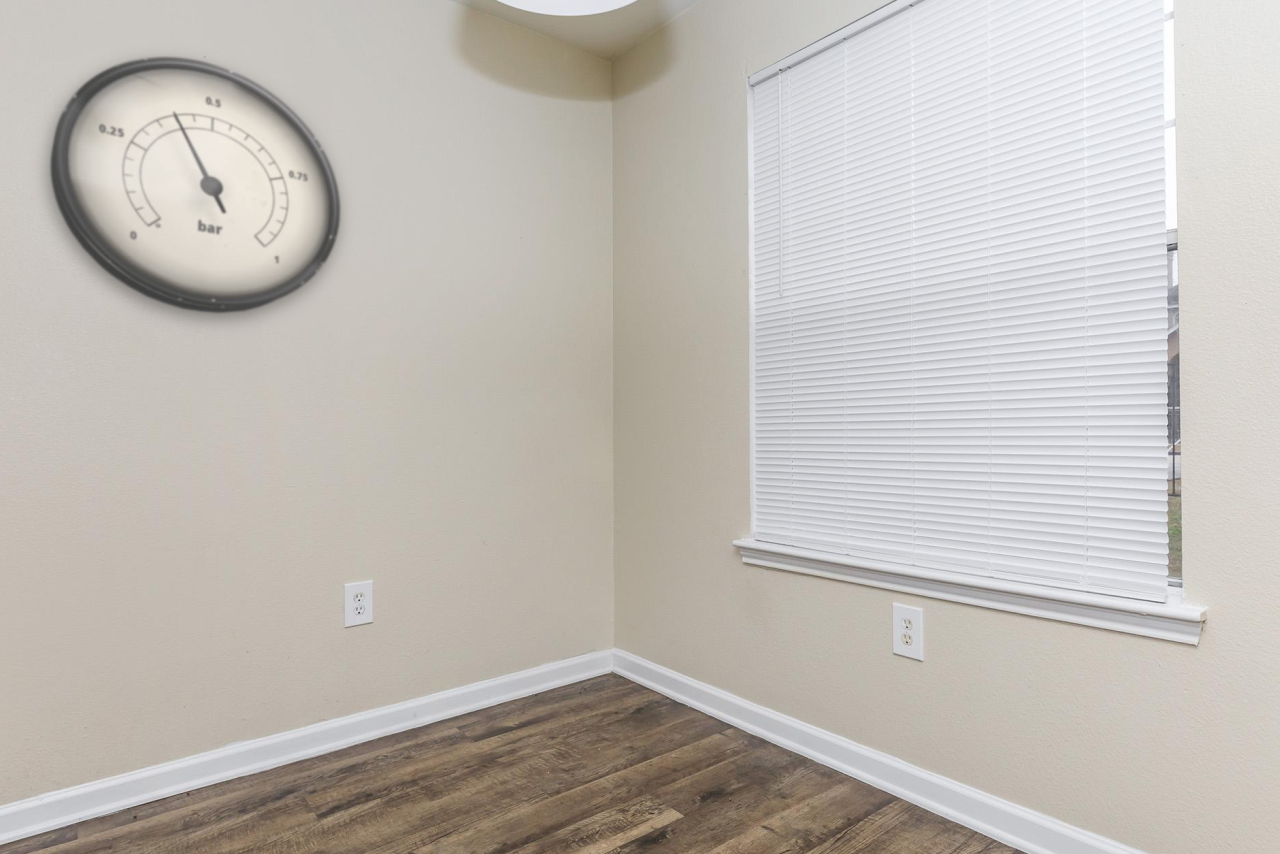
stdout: bar 0.4
